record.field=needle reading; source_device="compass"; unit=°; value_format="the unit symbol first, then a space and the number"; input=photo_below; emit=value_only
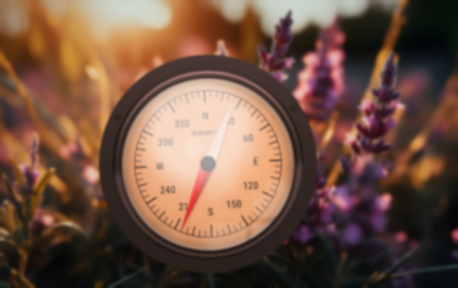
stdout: ° 205
